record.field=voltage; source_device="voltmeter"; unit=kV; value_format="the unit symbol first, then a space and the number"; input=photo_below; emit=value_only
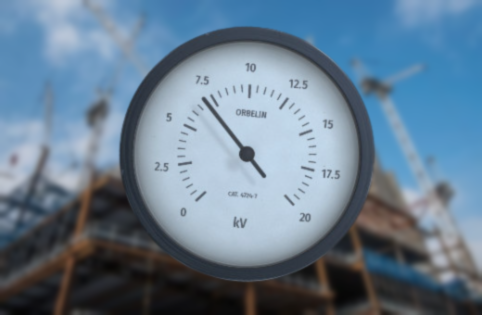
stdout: kV 7
